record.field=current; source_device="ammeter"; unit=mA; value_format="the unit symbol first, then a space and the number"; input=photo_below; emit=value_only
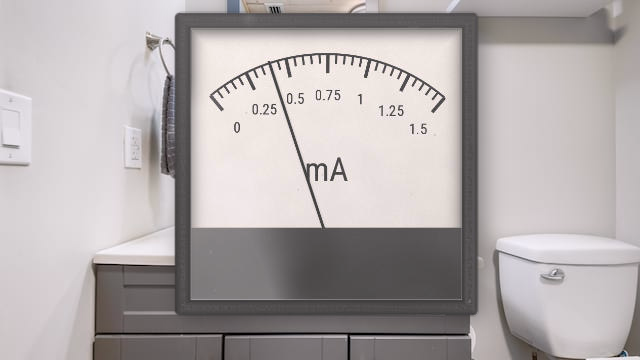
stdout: mA 0.4
